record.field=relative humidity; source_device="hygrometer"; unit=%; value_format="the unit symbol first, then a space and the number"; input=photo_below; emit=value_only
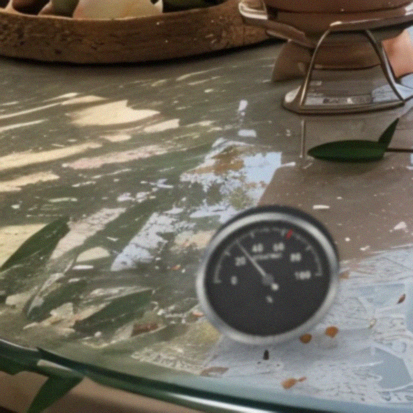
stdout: % 30
